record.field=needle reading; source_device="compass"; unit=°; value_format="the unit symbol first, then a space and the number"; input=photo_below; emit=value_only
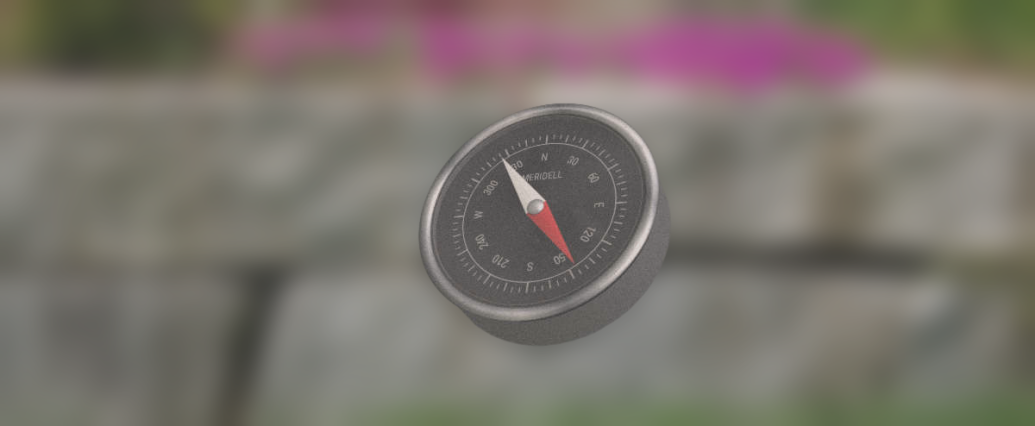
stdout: ° 145
